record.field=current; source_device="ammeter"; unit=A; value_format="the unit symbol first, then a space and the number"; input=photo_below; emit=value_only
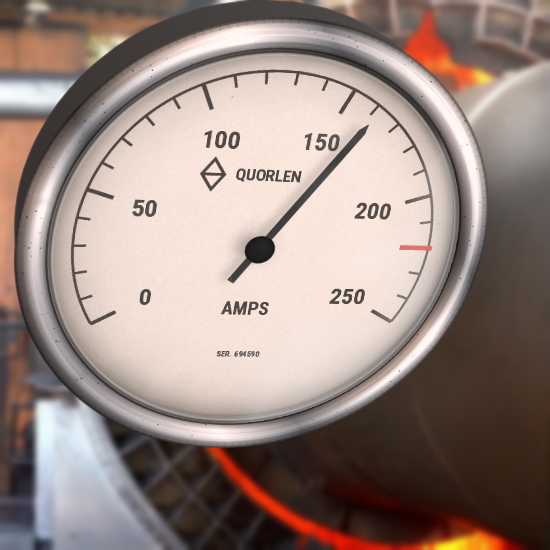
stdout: A 160
